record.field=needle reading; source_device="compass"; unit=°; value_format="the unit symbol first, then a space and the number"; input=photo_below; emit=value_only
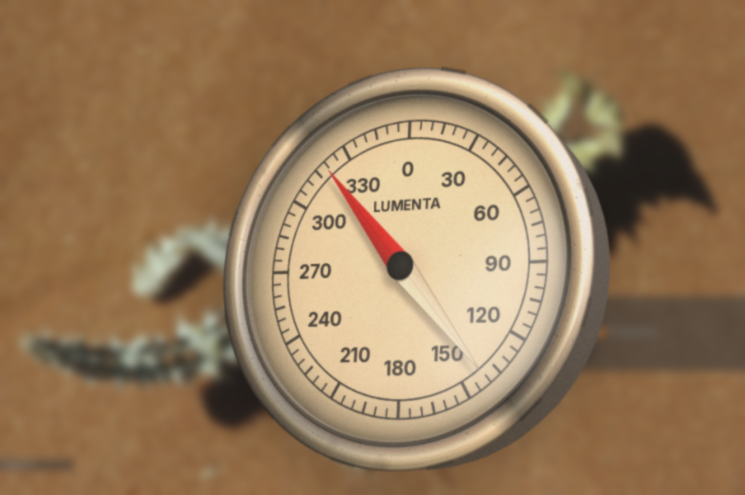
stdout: ° 320
